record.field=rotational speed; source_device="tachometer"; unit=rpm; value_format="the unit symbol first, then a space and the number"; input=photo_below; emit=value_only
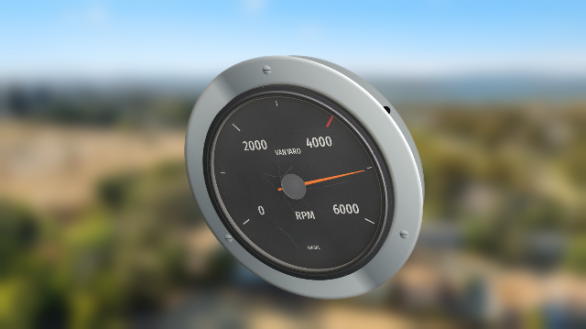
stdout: rpm 5000
